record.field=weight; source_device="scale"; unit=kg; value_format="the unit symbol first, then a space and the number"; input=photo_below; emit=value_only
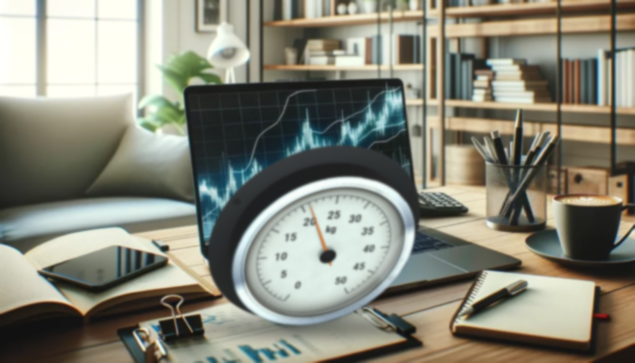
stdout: kg 21
